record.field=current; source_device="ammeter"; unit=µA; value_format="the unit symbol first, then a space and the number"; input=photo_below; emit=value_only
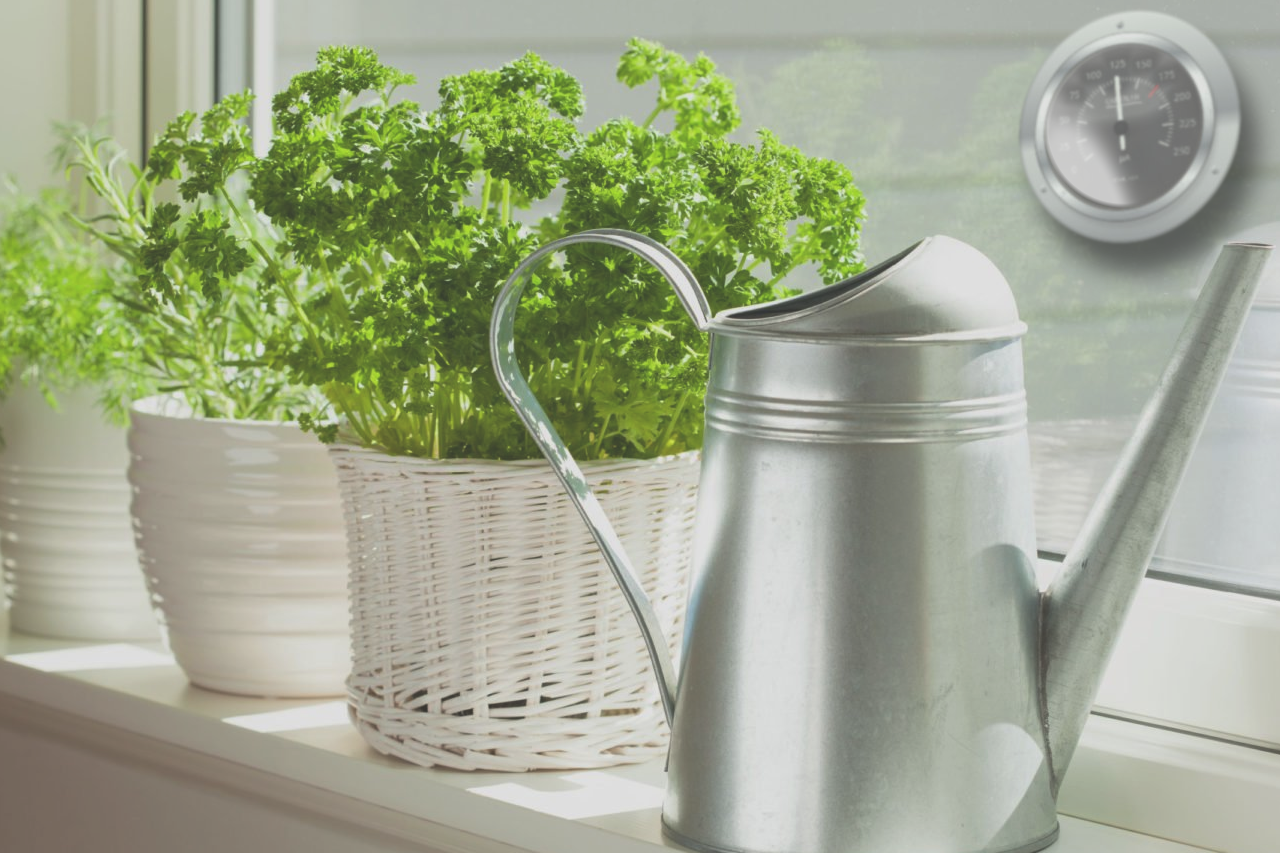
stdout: µA 125
